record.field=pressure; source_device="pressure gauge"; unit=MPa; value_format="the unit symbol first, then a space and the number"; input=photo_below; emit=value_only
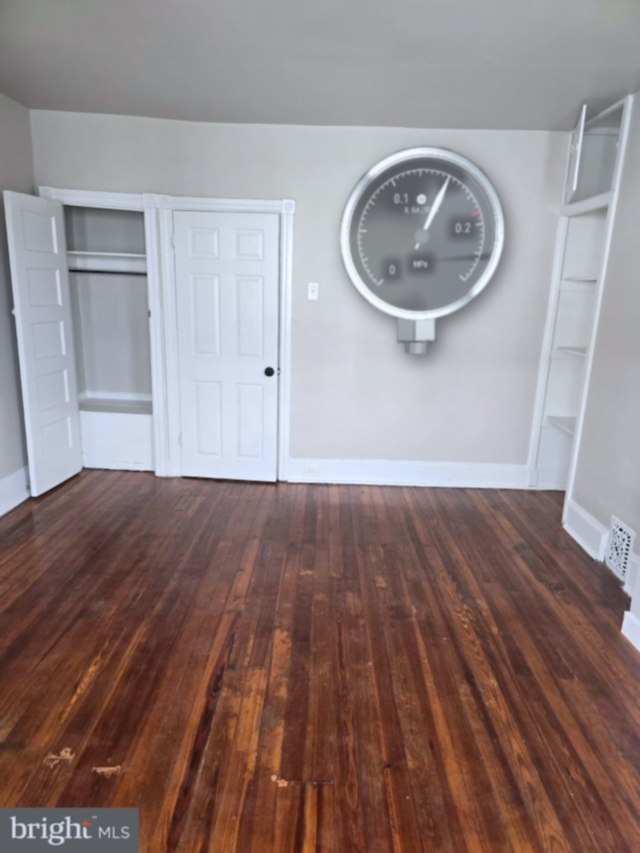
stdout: MPa 0.15
